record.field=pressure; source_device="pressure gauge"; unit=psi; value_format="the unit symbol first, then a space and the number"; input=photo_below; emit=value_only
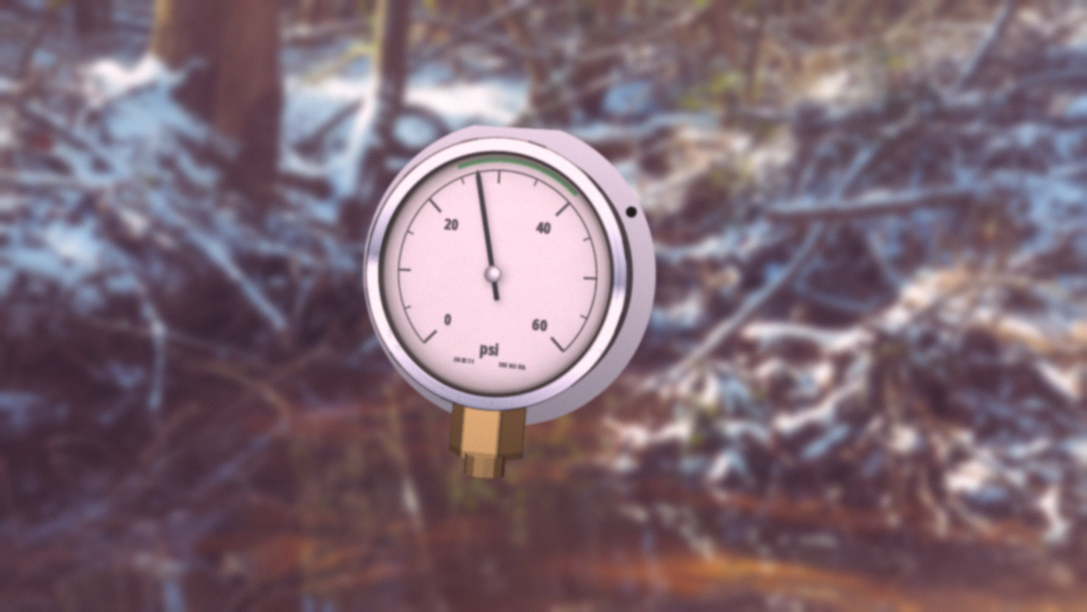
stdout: psi 27.5
